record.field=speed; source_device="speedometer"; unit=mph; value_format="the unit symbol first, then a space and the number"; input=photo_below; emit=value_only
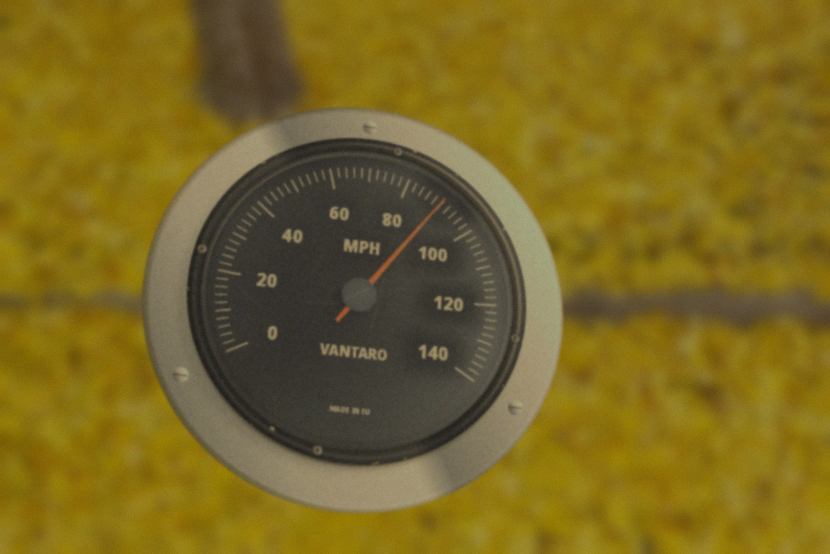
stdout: mph 90
